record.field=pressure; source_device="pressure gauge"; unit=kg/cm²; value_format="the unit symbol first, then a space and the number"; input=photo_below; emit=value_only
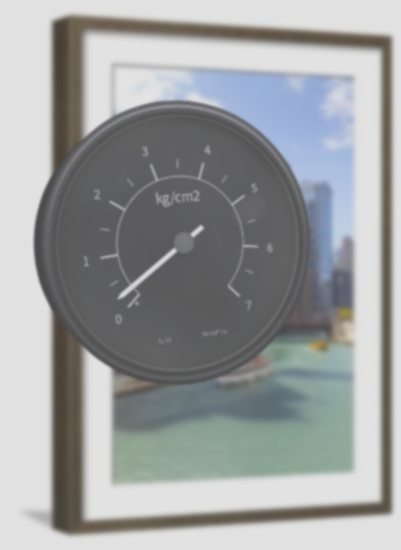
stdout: kg/cm² 0.25
